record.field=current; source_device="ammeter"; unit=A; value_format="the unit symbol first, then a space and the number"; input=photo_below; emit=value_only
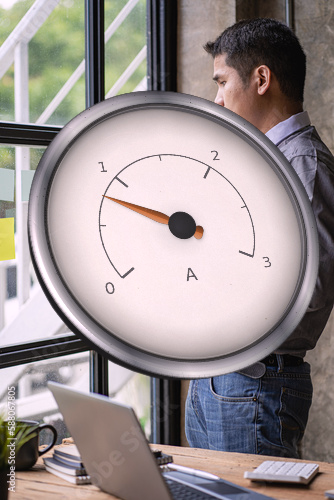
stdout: A 0.75
